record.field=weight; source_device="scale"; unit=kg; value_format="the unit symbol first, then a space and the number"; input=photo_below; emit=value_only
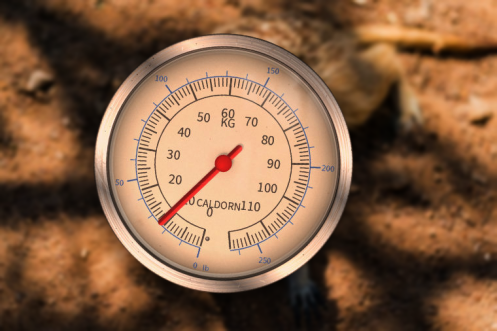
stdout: kg 11
